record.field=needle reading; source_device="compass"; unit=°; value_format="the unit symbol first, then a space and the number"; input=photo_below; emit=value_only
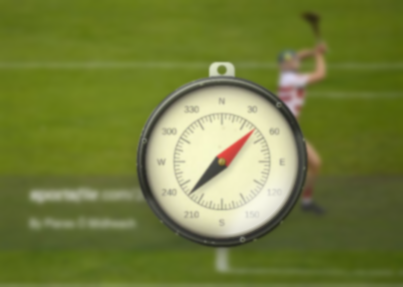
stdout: ° 45
